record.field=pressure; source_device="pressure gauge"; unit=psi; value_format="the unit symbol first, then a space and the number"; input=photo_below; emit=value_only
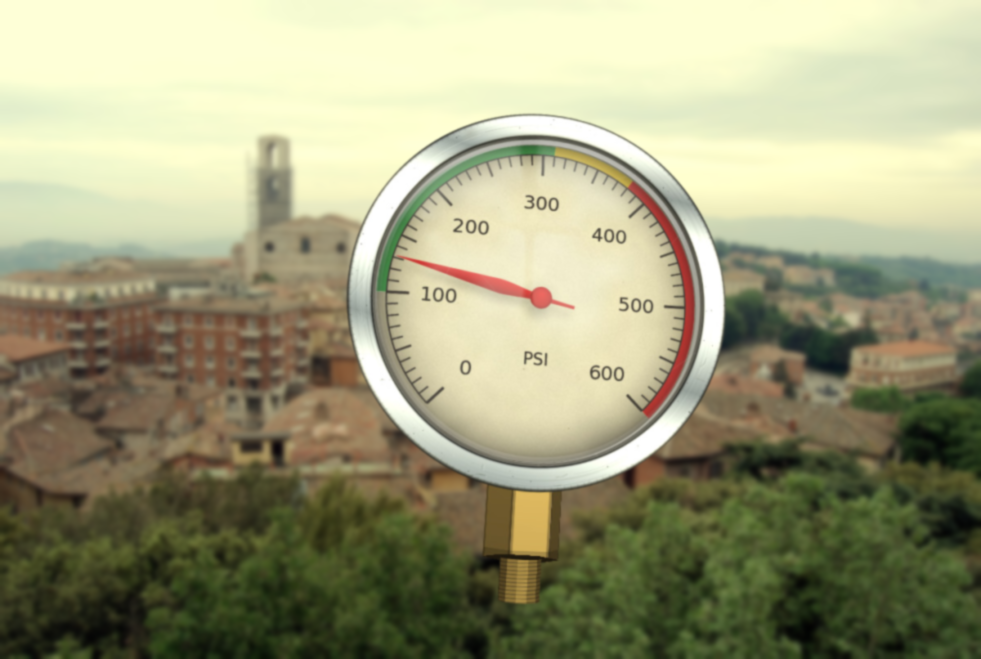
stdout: psi 130
